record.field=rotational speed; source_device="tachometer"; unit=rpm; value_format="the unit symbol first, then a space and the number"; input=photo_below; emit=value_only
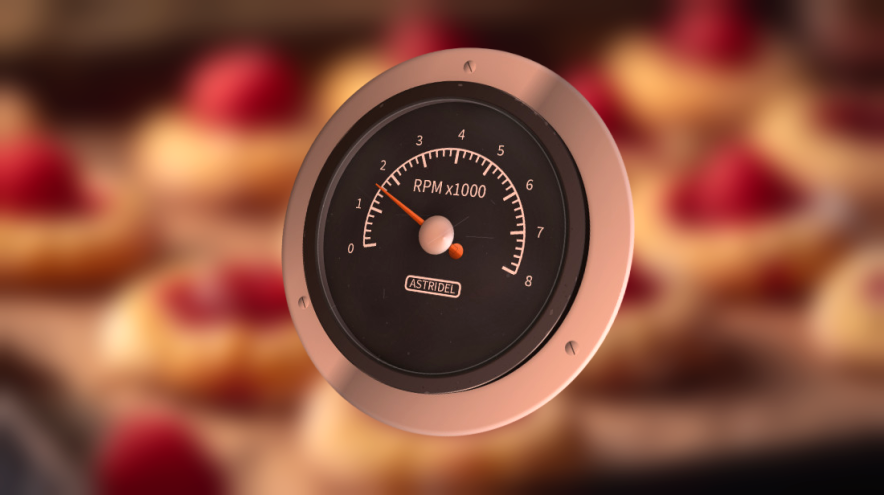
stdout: rpm 1600
